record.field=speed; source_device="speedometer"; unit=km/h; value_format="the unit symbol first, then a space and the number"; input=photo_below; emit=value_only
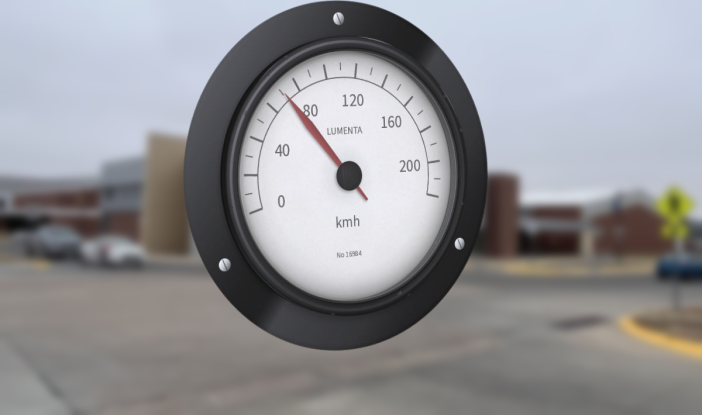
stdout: km/h 70
